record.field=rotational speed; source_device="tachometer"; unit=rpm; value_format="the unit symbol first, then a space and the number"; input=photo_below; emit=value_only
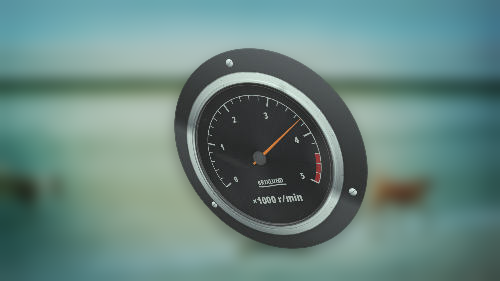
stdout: rpm 3700
